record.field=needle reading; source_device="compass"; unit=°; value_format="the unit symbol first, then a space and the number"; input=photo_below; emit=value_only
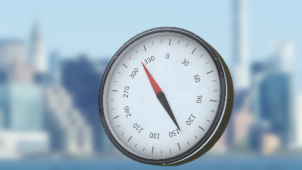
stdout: ° 320
